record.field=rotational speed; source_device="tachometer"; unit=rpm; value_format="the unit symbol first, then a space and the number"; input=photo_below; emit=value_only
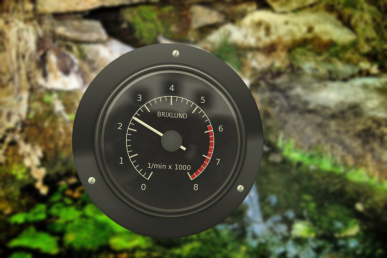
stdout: rpm 2400
